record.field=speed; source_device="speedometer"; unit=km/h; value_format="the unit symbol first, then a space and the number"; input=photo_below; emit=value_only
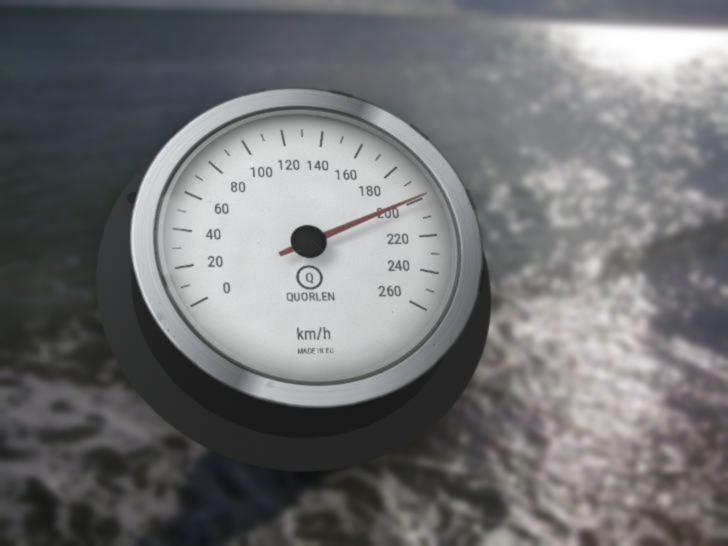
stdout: km/h 200
